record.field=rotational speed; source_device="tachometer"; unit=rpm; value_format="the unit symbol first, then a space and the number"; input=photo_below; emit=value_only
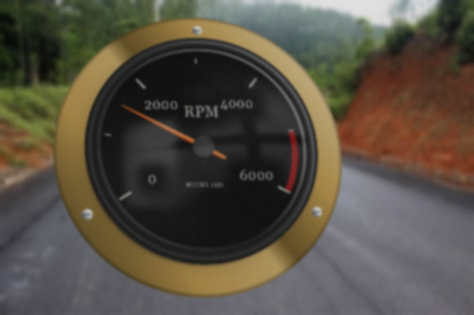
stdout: rpm 1500
